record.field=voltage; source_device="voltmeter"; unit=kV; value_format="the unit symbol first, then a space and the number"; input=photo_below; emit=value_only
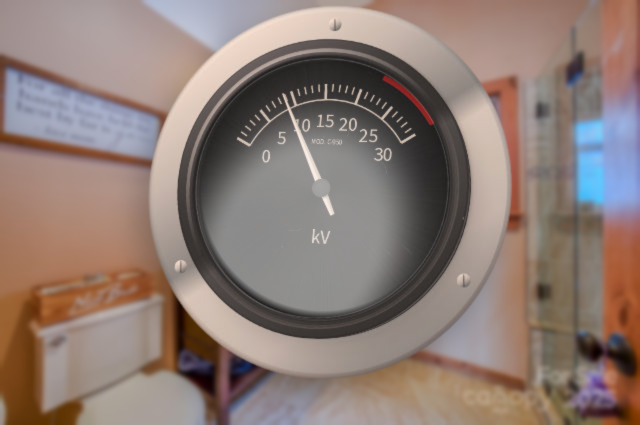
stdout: kV 9
